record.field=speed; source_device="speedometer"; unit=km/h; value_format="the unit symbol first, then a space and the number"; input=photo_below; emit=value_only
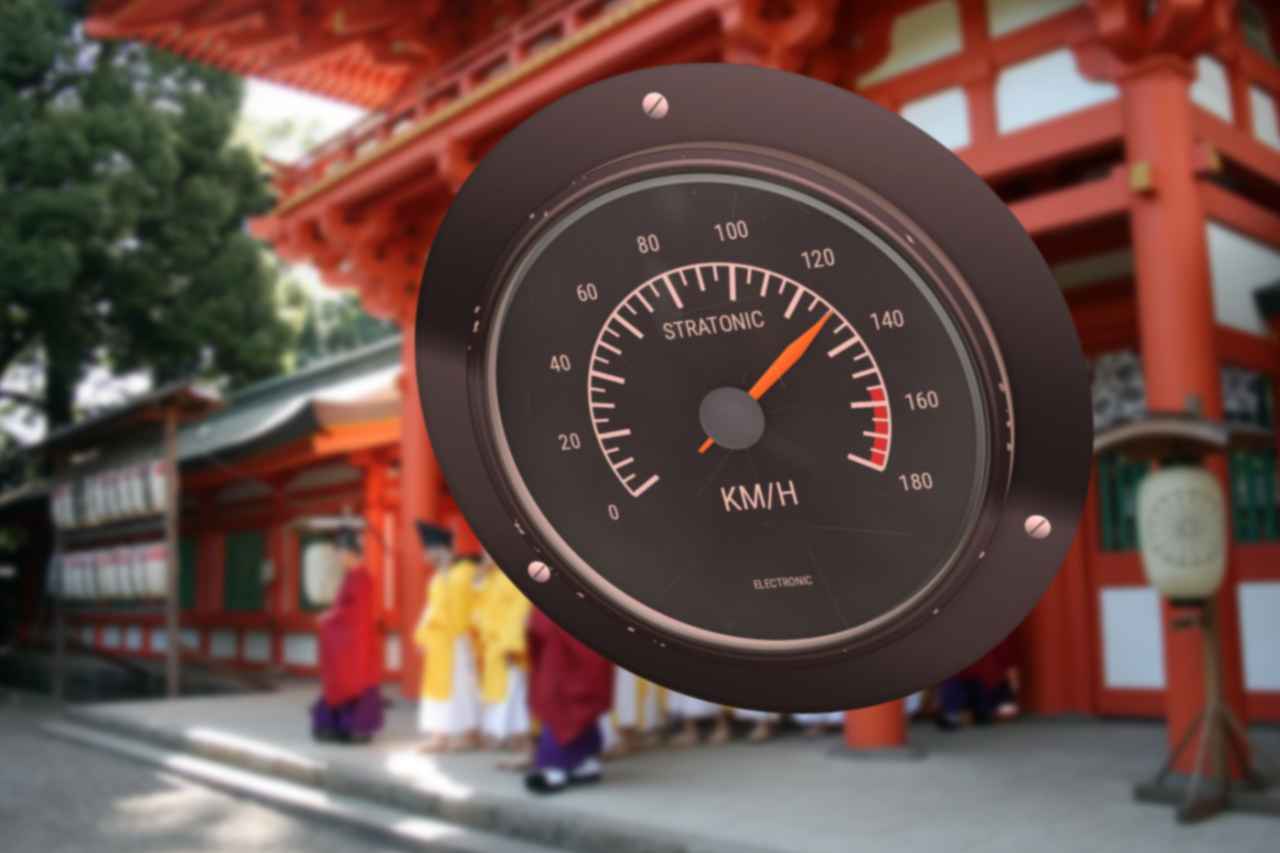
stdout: km/h 130
